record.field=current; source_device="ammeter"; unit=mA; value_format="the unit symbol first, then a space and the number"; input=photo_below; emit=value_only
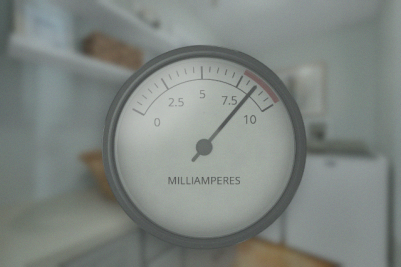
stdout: mA 8.5
